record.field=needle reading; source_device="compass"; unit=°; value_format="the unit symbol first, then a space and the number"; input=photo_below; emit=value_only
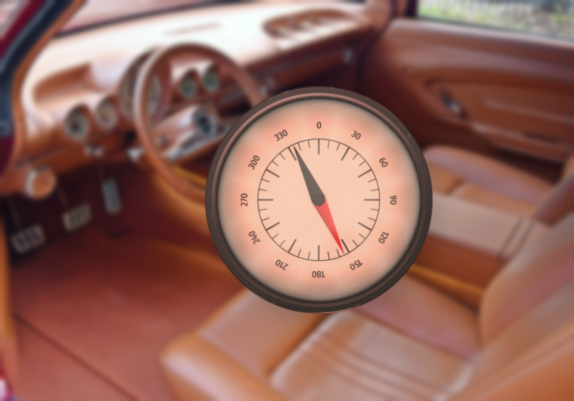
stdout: ° 155
